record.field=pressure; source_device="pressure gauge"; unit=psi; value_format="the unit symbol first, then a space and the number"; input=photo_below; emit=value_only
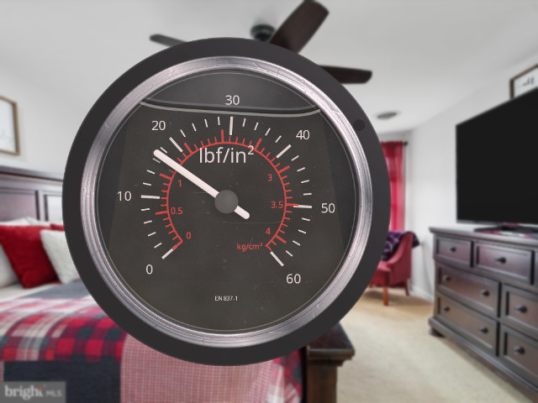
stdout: psi 17
